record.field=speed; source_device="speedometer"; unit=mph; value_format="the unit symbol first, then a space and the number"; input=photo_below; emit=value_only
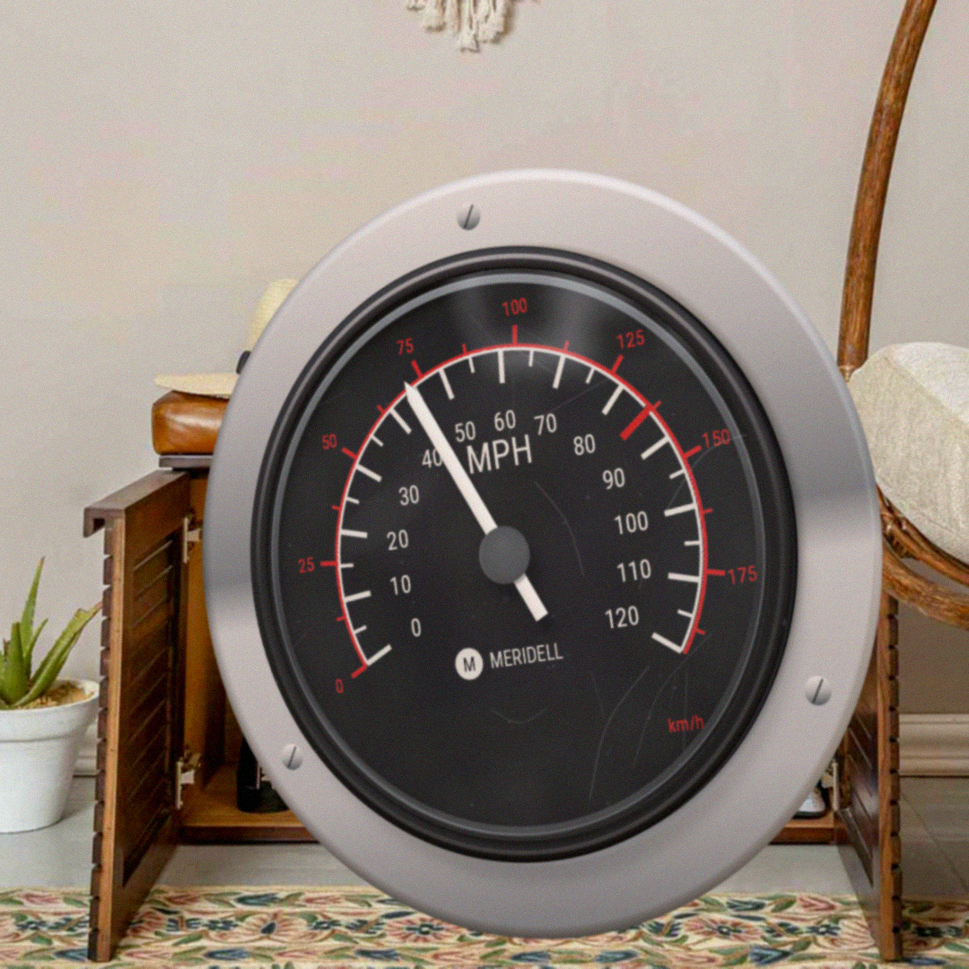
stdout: mph 45
